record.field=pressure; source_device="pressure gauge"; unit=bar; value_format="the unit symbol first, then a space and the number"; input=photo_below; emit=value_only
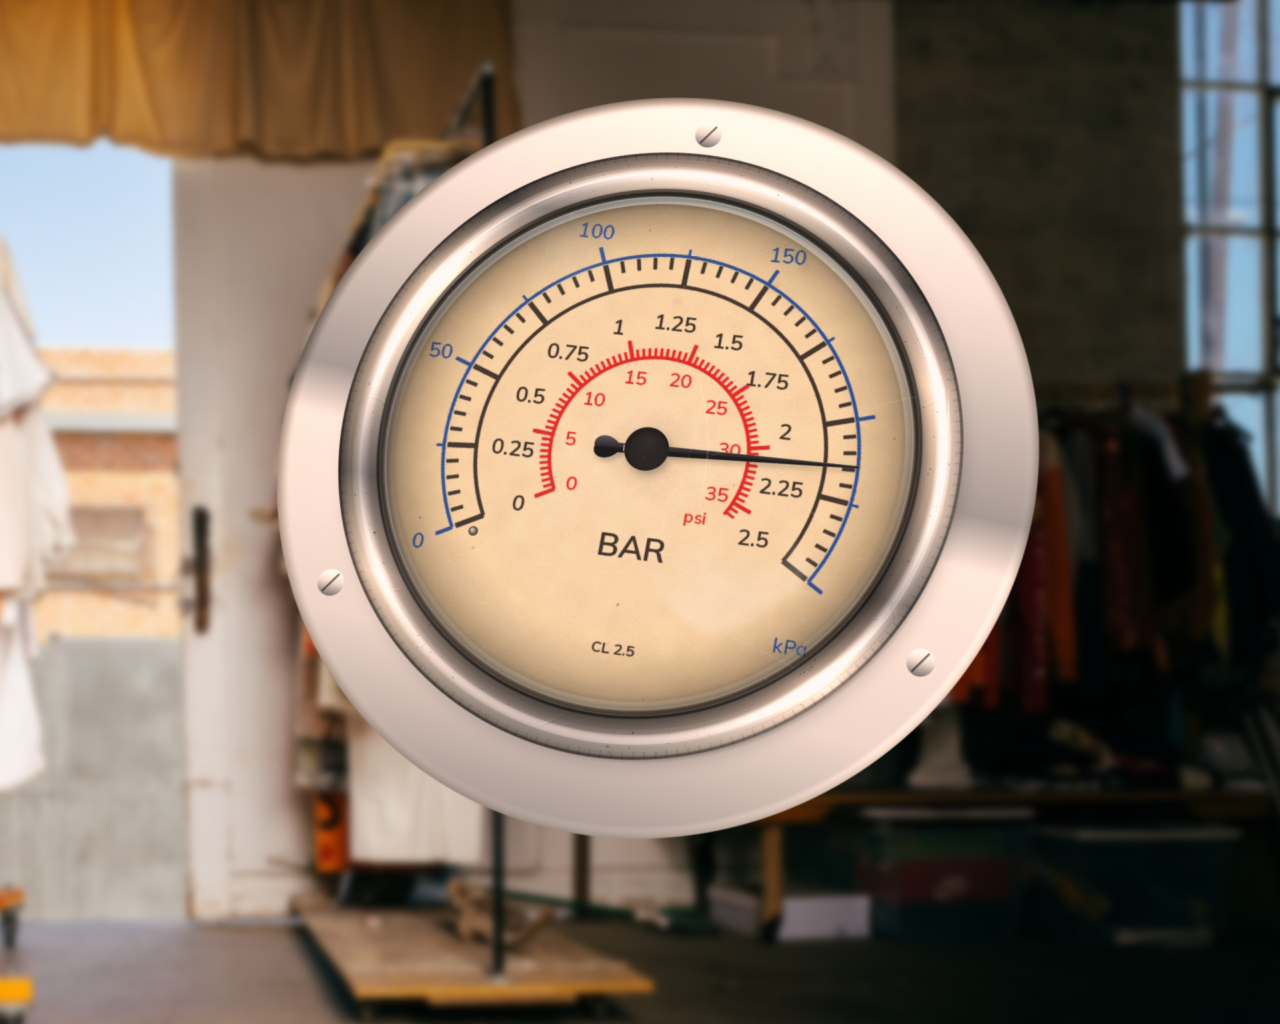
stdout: bar 2.15
